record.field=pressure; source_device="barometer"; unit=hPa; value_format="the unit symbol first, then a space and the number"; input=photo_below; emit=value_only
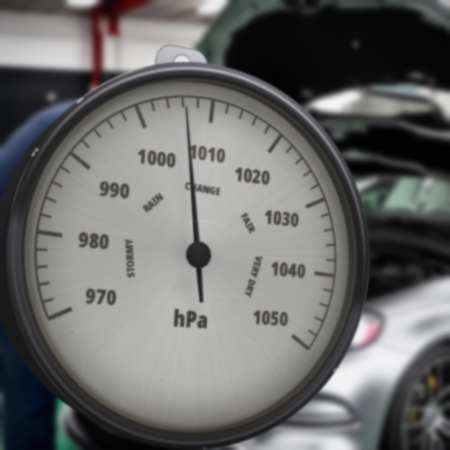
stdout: hPa 1006
